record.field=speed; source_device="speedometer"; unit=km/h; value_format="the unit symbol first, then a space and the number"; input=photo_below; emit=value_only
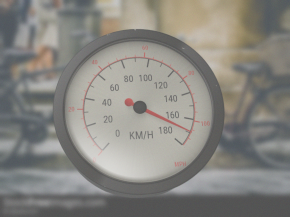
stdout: km/h 170
